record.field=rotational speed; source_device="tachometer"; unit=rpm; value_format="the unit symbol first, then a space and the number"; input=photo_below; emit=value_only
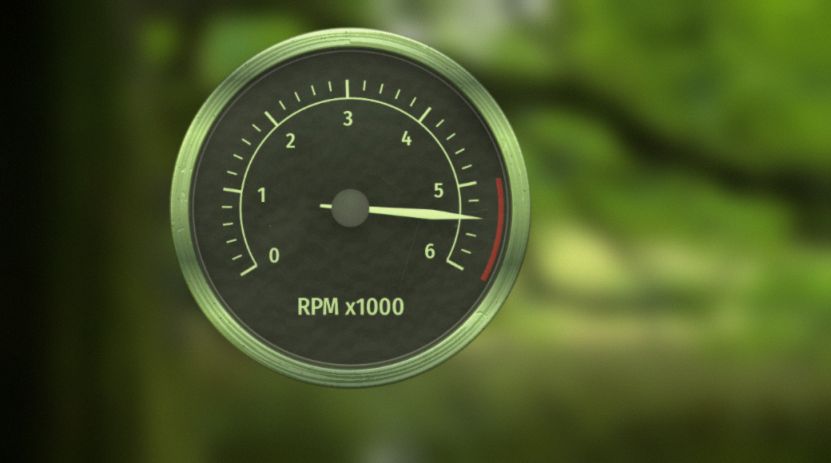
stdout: rpm 5400
